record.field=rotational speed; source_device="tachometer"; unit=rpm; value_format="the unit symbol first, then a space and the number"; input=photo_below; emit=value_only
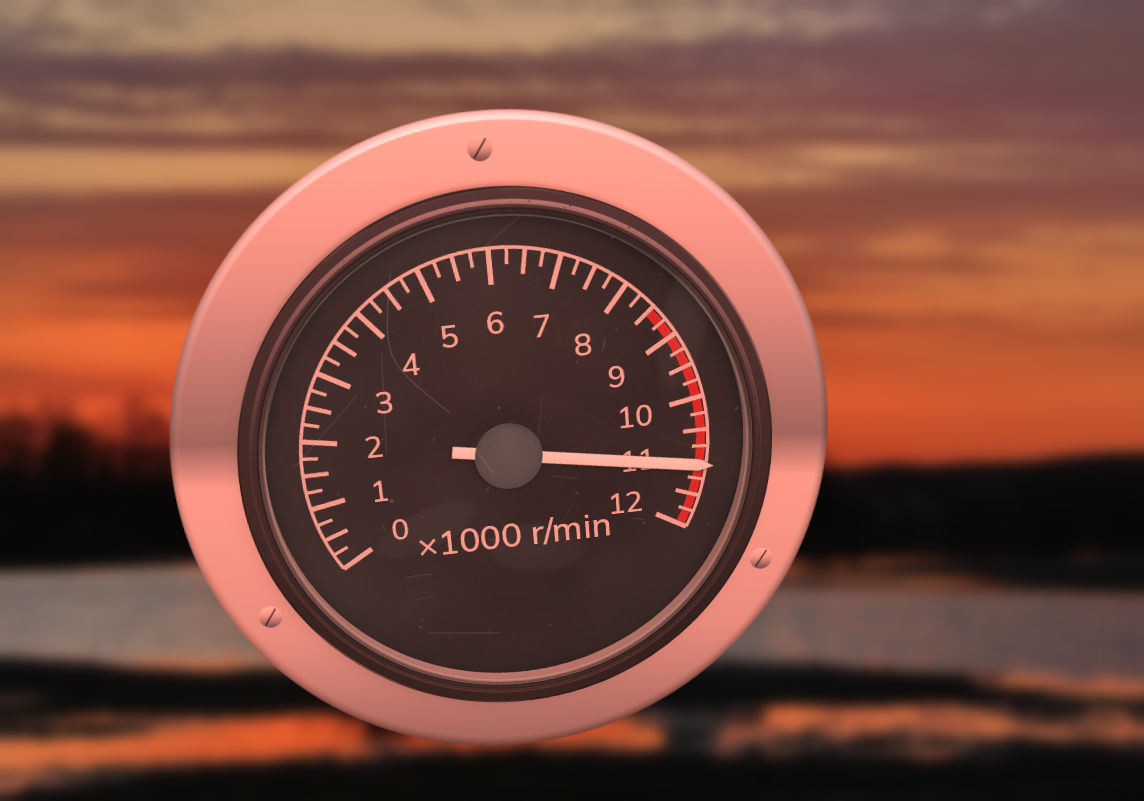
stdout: rpm 11000
